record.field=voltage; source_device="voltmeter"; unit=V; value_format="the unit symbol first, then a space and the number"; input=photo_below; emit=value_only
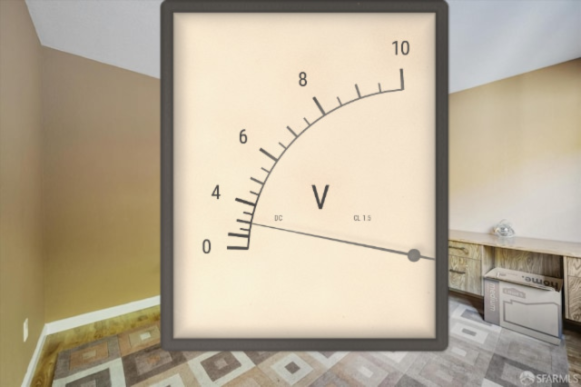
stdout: V 3
